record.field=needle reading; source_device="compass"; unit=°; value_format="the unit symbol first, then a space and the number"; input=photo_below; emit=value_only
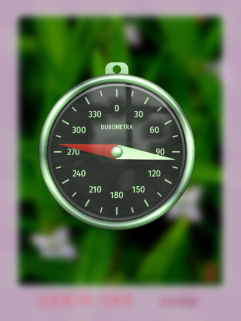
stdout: ° 277.5
